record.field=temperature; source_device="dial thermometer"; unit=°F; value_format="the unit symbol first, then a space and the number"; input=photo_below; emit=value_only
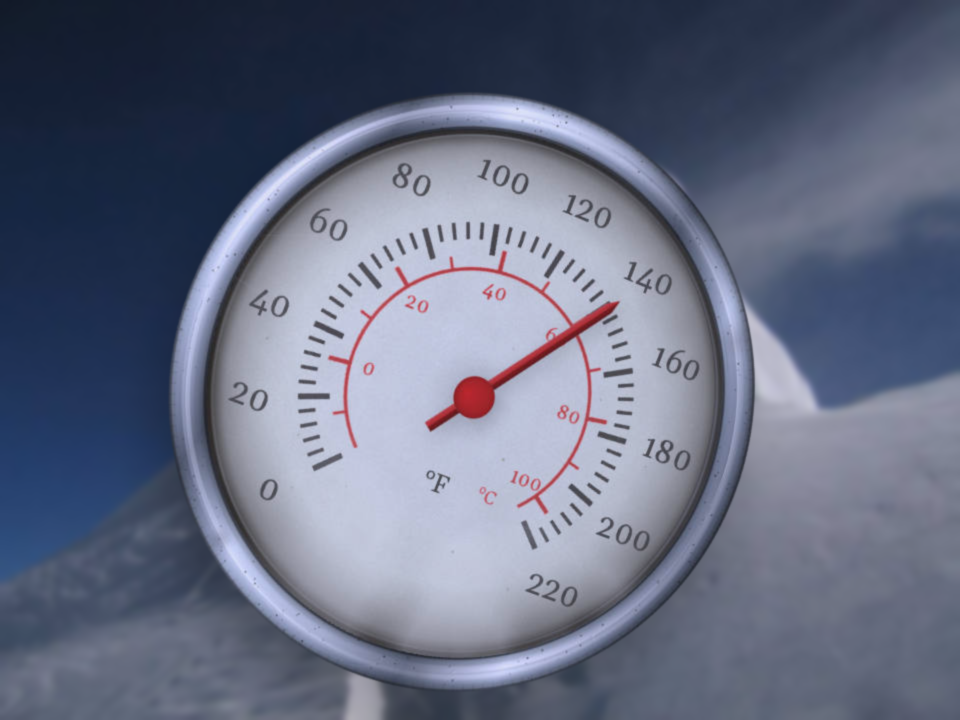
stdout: °F 140
